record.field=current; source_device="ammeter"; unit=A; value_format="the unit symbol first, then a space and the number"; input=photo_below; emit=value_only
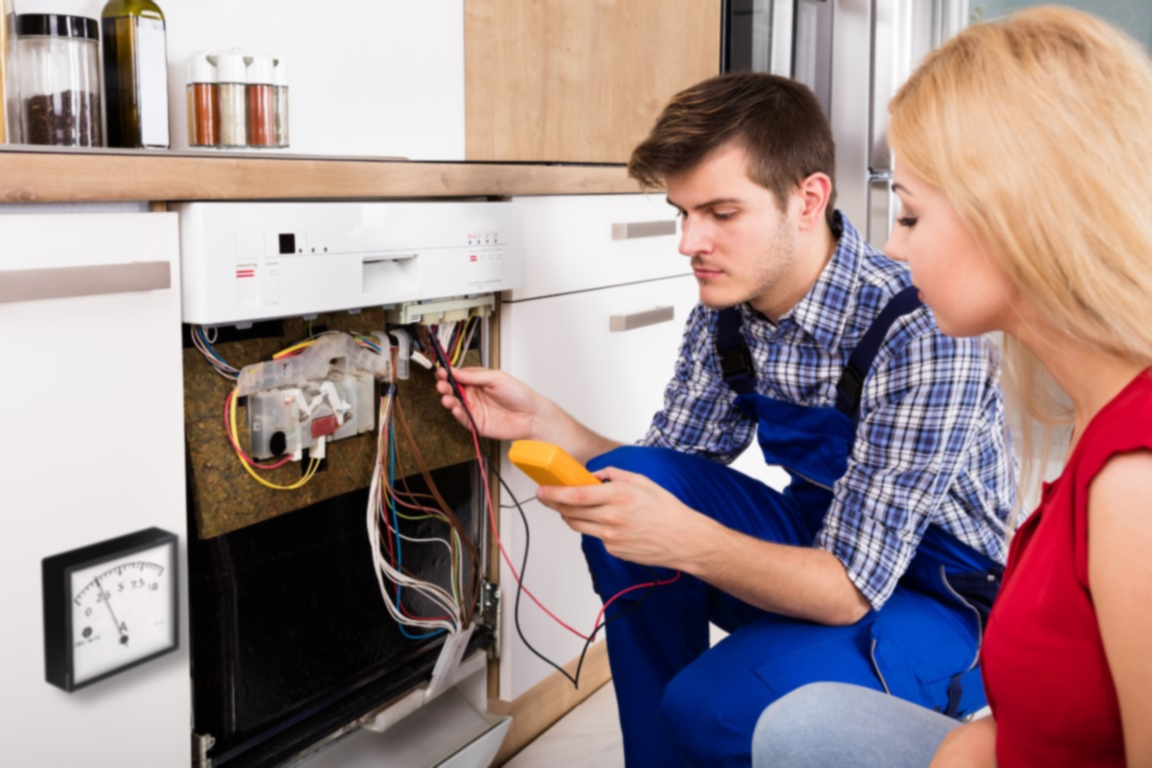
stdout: A 2.5
